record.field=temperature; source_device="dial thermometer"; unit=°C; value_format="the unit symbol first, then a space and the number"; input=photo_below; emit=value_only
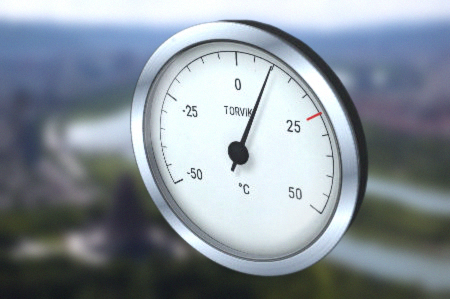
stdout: °C 10
